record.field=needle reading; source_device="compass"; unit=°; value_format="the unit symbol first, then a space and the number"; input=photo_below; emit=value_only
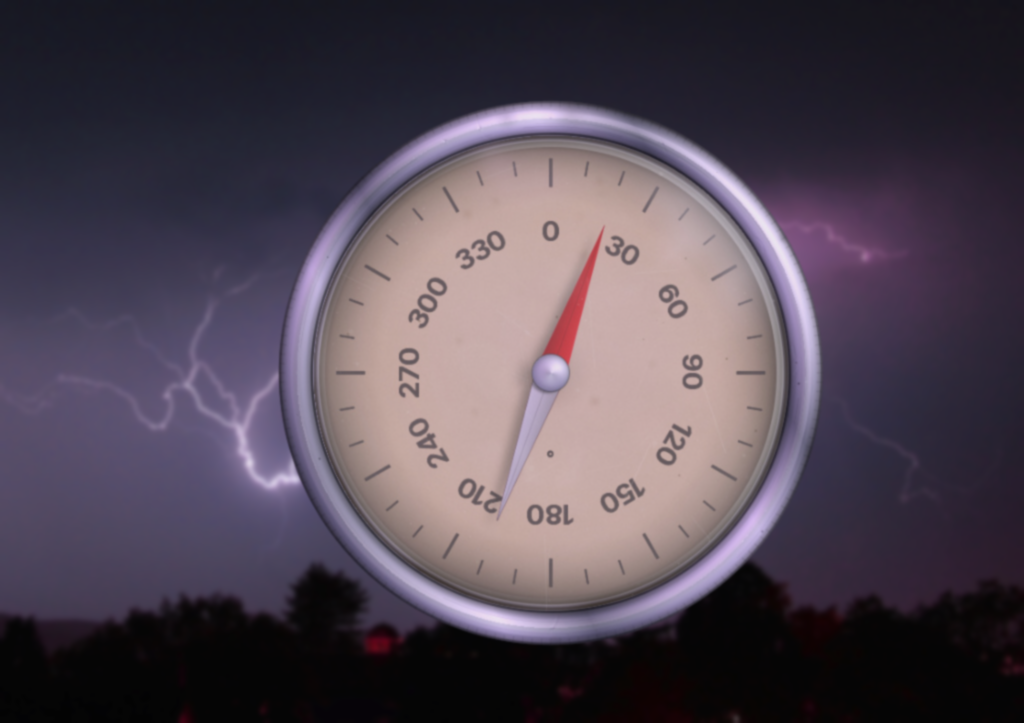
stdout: ° 20
